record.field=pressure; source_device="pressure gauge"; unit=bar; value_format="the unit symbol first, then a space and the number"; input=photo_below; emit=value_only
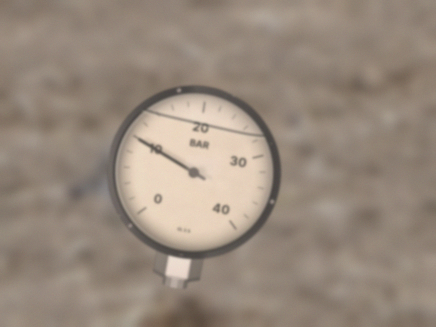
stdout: bar 10
